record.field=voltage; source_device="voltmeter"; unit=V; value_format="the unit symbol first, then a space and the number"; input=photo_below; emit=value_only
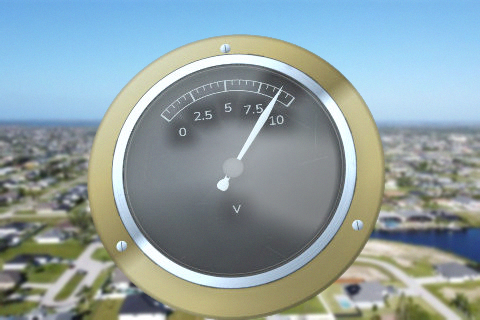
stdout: V 9
